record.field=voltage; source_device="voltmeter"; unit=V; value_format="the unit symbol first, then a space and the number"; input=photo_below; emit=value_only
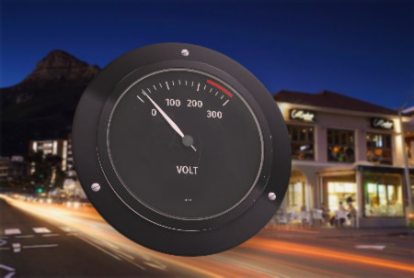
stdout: V 20
